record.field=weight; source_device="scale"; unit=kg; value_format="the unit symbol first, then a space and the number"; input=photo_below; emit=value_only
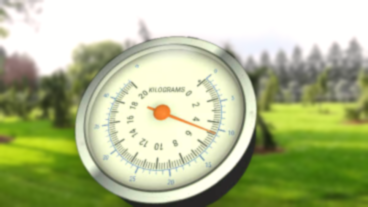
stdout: kg 5
